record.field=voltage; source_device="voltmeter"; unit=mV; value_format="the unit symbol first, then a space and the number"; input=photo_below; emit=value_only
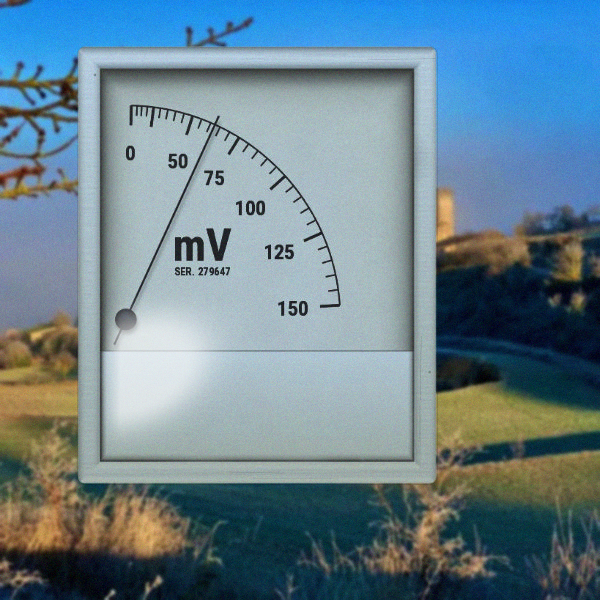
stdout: mV 62.5
